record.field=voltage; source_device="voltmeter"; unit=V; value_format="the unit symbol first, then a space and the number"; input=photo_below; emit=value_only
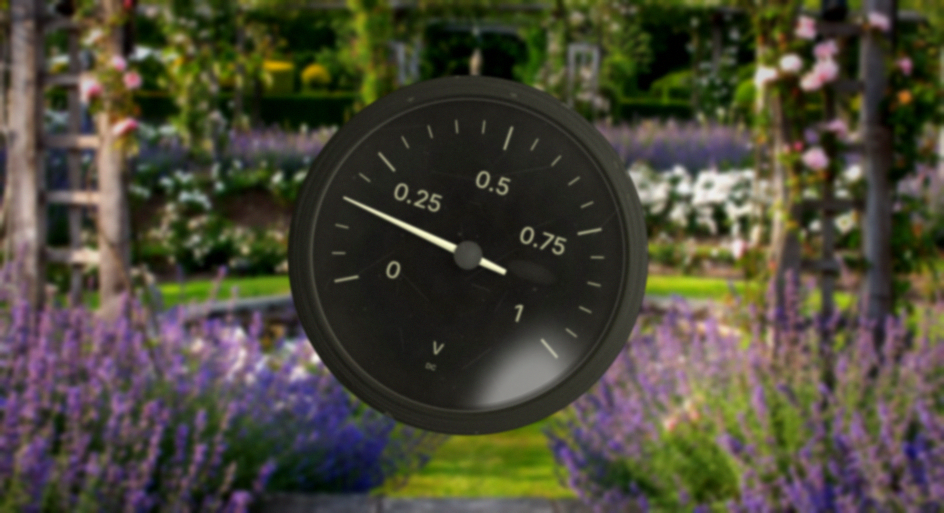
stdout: V 0.15
